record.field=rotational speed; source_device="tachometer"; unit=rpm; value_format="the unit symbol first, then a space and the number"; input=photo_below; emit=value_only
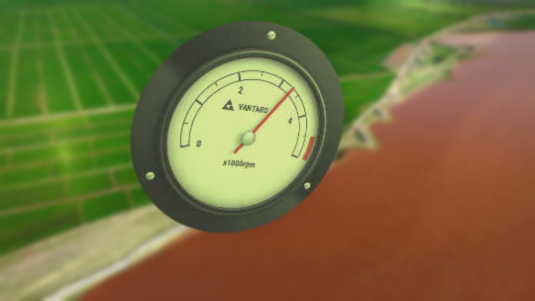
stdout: rpm 3250
